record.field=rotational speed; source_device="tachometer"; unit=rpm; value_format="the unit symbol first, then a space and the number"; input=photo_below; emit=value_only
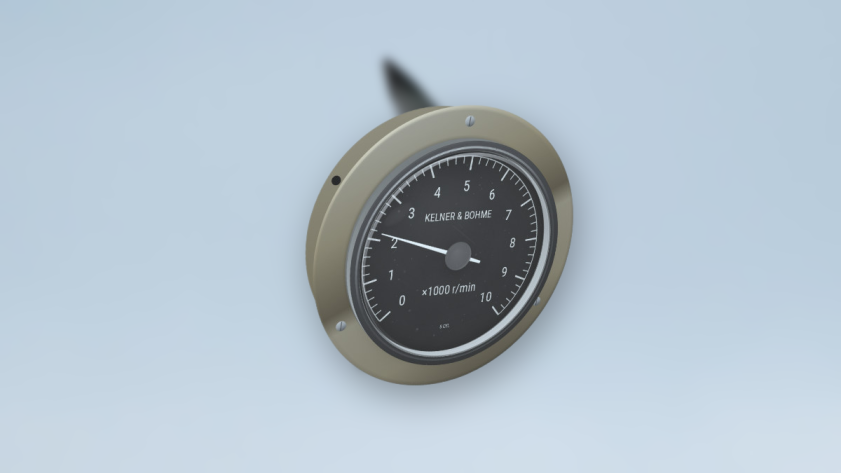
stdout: rpm 2200
